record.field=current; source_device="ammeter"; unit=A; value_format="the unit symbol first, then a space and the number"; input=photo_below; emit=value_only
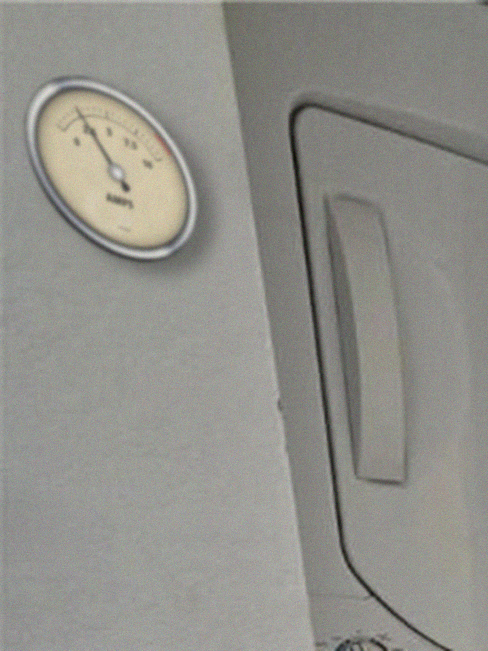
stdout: A 2.5
